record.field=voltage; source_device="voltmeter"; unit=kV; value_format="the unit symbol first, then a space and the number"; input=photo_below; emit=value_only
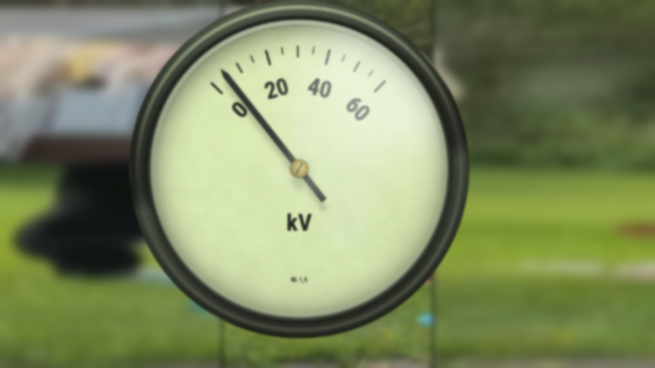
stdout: kV 5
